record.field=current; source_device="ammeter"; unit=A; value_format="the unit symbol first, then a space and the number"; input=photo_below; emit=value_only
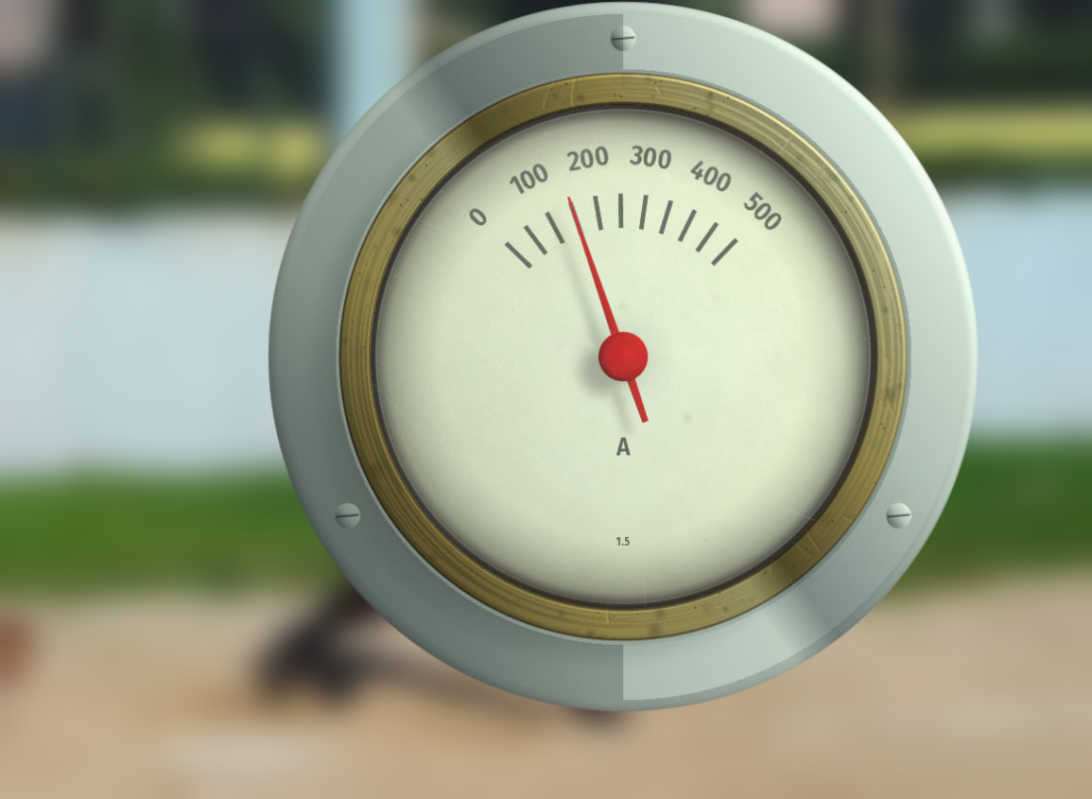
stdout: A 150
